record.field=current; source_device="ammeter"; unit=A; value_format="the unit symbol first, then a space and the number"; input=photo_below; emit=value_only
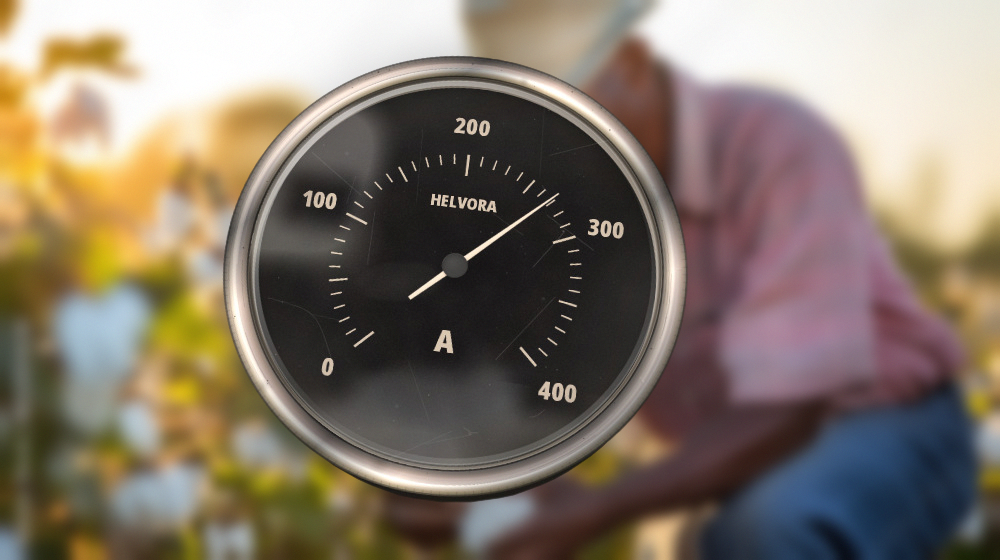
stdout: A 270
